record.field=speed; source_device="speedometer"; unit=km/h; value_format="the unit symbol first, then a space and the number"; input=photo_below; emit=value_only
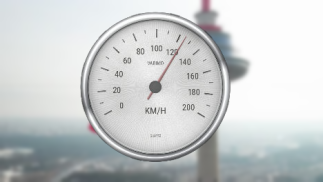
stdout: km/h 125
